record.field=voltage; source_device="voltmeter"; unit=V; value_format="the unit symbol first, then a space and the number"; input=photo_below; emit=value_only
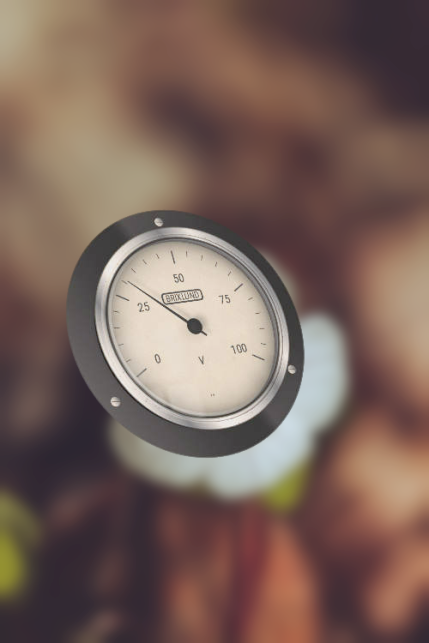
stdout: V 30
